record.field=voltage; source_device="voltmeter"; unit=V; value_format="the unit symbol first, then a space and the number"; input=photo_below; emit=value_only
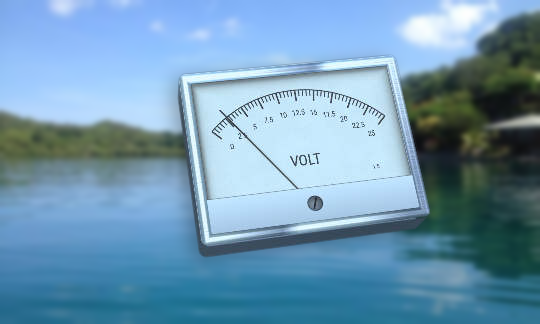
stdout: V 2.5
